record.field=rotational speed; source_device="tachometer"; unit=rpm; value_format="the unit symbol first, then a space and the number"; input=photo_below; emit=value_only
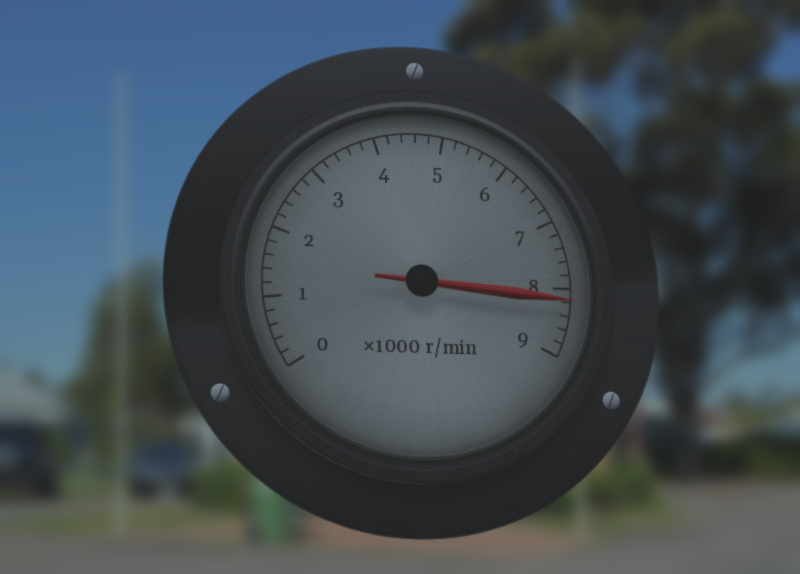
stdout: rpm 8200
